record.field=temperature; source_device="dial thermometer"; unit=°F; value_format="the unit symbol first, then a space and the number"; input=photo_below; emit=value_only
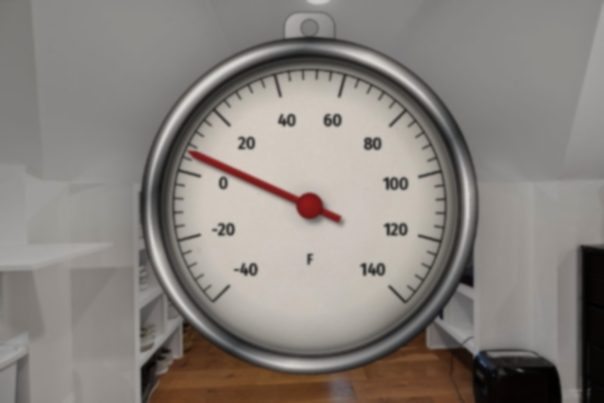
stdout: °F 6
